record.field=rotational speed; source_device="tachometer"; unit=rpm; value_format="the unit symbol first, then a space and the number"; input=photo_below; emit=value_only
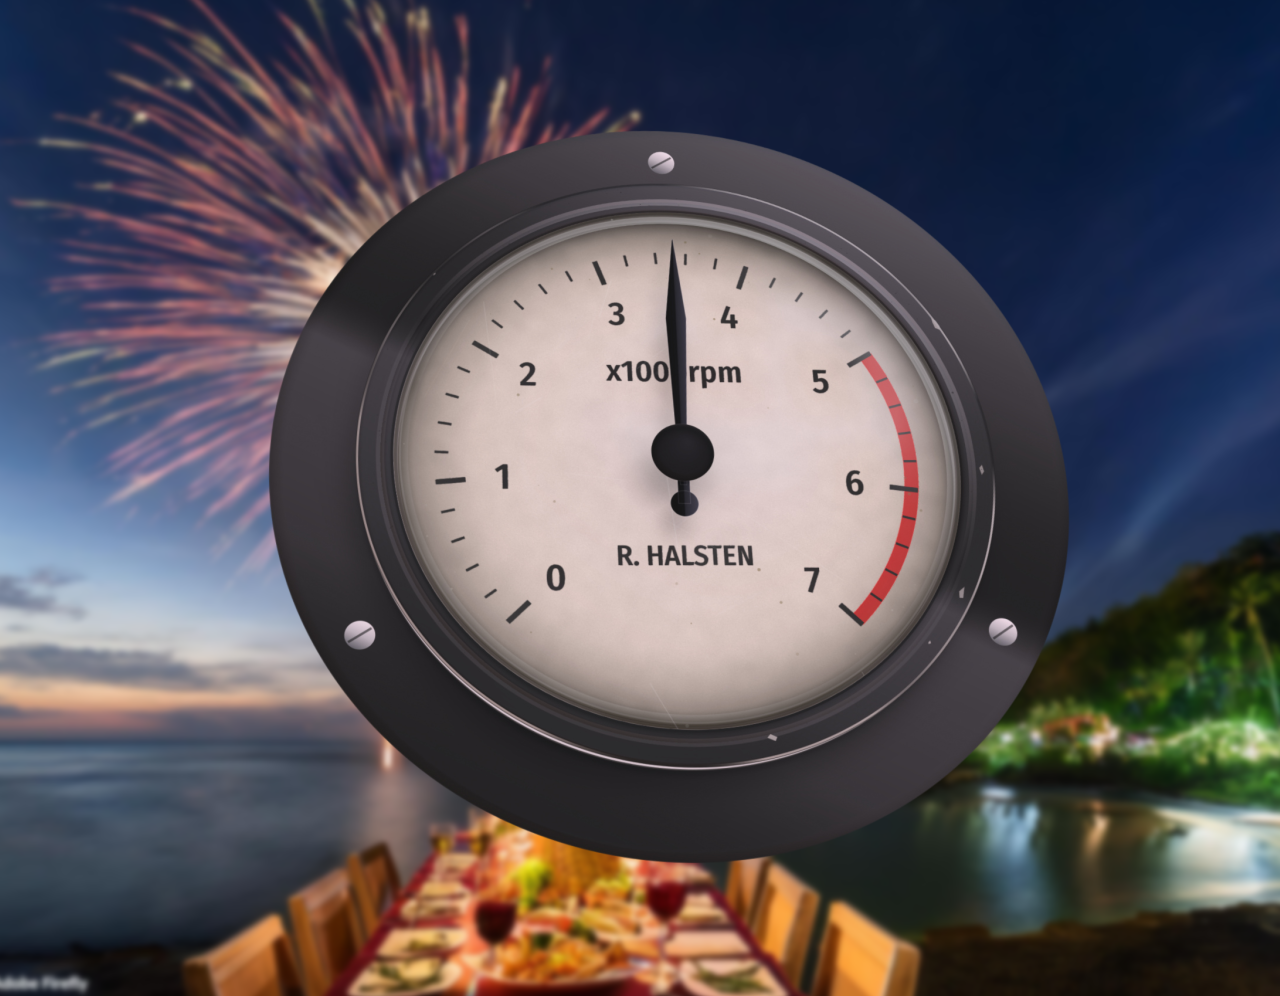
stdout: rpm 3500
